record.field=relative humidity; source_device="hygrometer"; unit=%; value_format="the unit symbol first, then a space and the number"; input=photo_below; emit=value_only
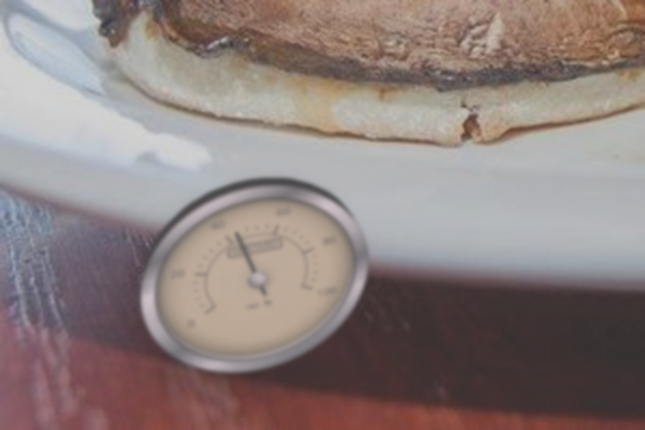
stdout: % 44
